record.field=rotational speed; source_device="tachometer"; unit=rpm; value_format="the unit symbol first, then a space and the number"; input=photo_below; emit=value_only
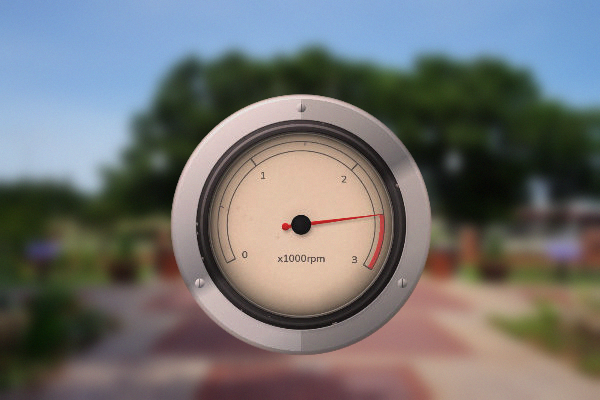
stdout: rpm 2500
